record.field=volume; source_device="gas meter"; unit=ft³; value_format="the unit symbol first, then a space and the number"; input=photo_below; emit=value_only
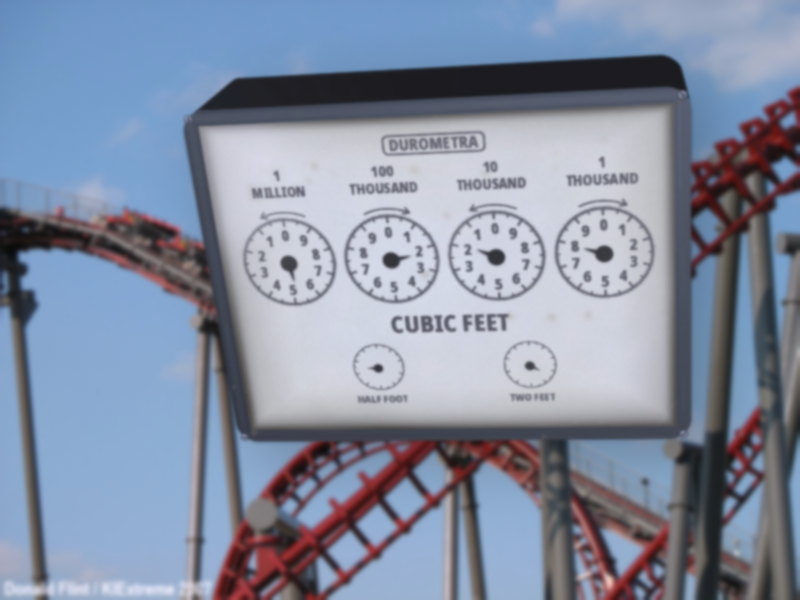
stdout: ft³ 521800
